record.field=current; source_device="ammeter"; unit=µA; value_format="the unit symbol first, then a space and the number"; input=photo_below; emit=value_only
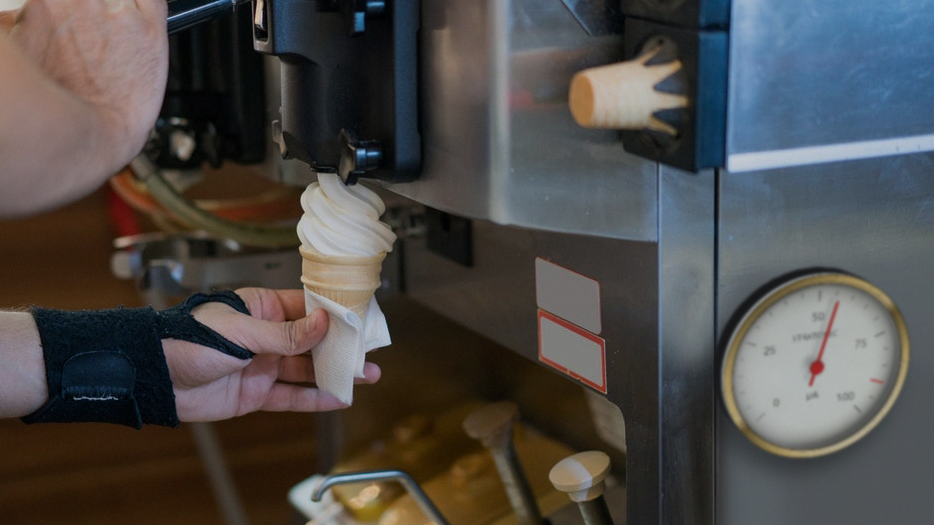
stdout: µA 55
